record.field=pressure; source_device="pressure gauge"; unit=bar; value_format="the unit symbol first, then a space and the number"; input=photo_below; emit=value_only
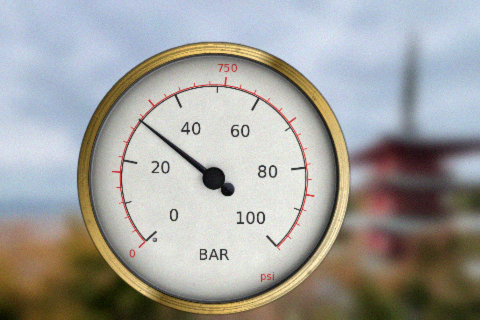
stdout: bar 30
